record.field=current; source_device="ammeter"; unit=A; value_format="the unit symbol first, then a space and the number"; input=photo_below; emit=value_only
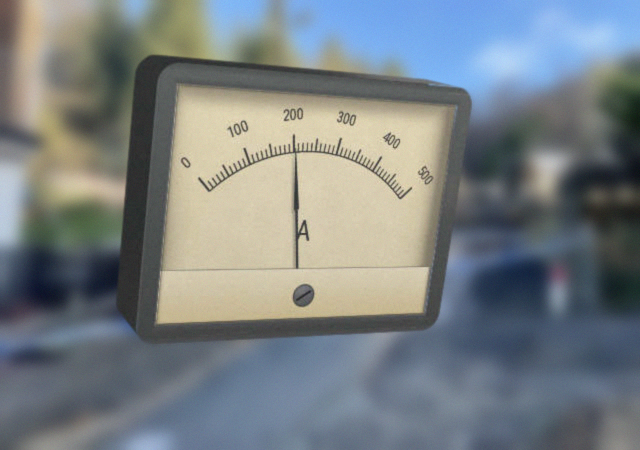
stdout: A 200
